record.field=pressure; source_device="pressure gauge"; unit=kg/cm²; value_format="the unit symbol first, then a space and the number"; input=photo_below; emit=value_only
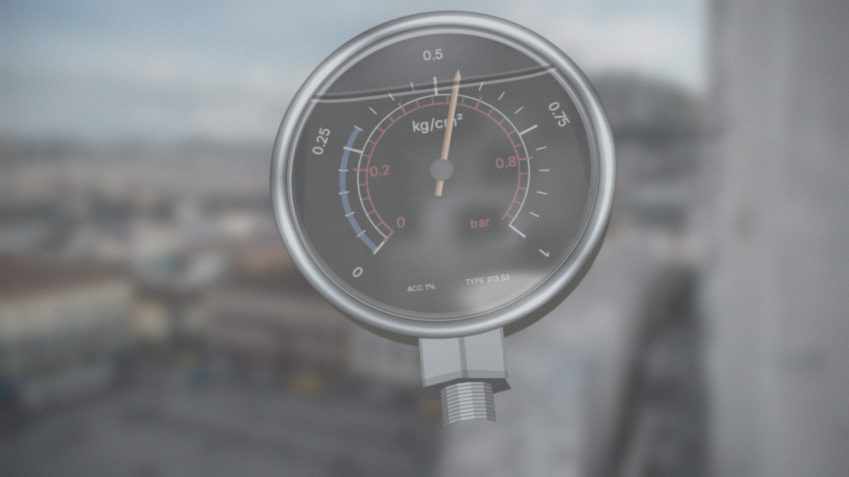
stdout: kg/cm² 0.55
